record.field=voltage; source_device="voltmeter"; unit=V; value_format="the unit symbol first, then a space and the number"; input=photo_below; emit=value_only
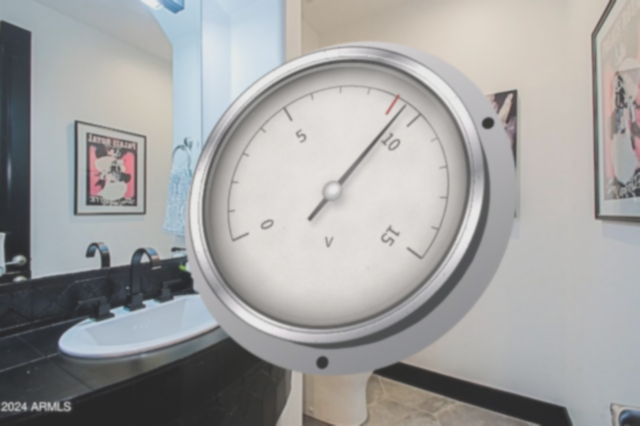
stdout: V 9.5
